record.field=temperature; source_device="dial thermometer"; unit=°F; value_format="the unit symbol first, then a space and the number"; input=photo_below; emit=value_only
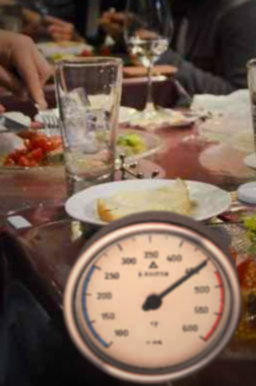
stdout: °F 450
